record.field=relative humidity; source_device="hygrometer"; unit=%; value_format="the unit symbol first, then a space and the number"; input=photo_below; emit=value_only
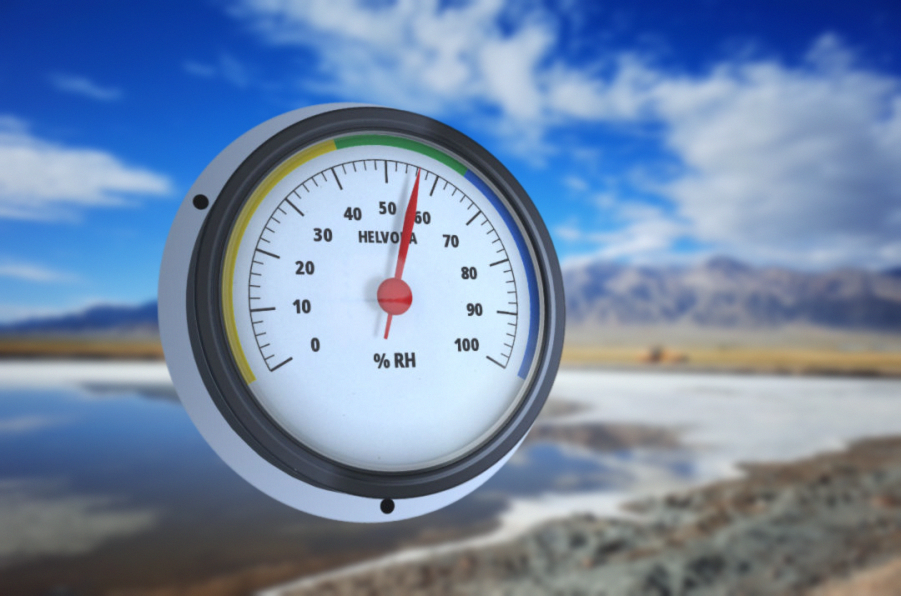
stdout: % 56
